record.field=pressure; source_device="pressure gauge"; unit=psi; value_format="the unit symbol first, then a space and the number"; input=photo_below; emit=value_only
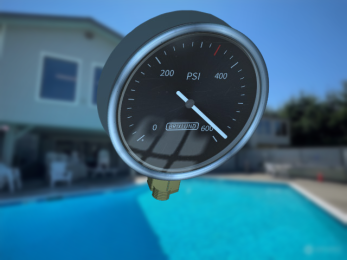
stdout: psi 580
